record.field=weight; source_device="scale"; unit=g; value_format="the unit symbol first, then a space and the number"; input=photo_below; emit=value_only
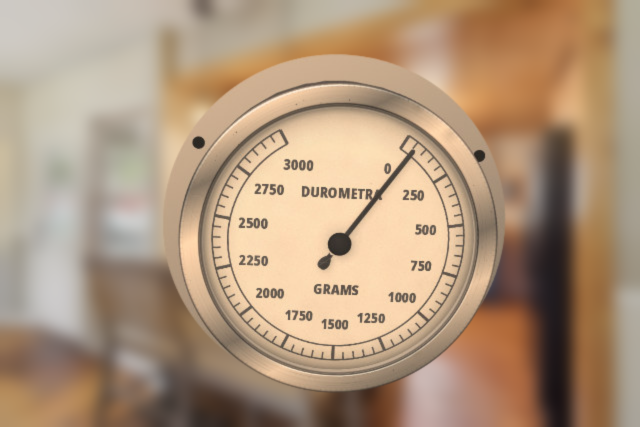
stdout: g 50
